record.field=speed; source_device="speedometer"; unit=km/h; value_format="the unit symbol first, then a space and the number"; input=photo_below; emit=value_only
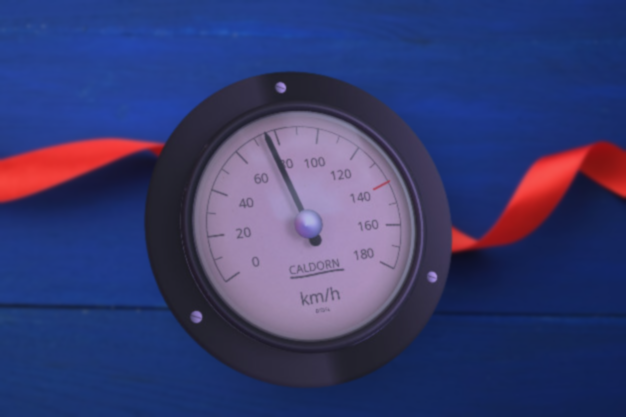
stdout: km/h 75
